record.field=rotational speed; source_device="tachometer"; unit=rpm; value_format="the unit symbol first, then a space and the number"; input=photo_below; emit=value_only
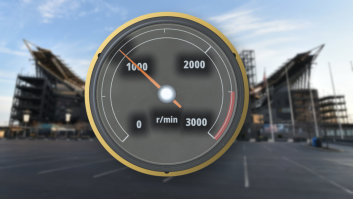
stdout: rpm 1000
